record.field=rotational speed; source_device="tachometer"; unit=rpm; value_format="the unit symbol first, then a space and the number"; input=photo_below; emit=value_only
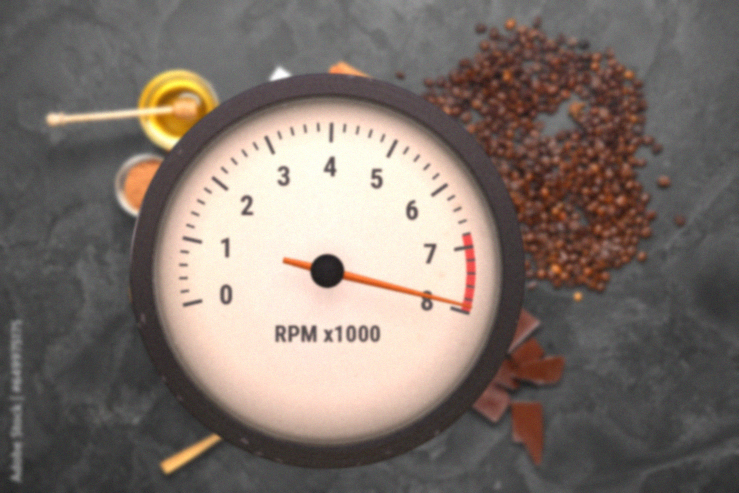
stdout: rpm 7900
